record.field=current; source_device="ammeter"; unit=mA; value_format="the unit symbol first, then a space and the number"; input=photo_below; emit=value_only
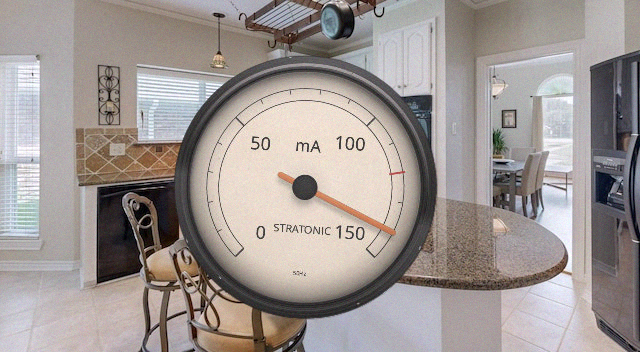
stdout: mA 140
